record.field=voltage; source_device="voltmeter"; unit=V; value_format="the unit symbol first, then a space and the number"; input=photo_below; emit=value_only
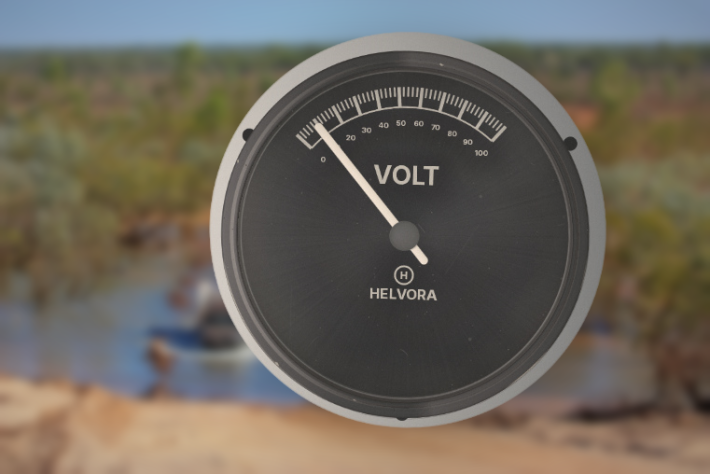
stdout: V 10
